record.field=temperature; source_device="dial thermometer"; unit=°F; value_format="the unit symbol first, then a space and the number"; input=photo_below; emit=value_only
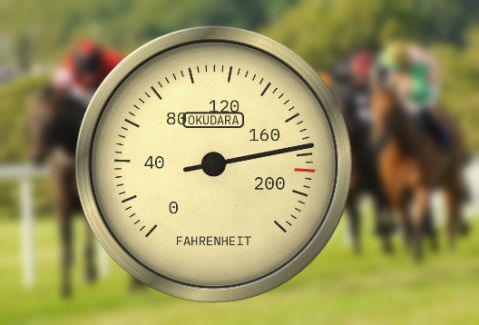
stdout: °F 176
